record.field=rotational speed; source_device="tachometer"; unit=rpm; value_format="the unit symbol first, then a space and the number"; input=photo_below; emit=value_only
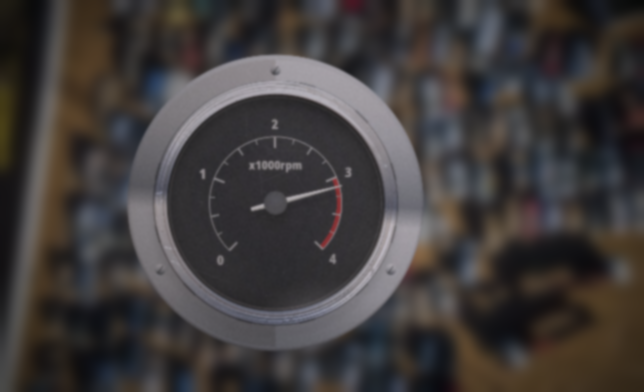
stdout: rpm 3125
